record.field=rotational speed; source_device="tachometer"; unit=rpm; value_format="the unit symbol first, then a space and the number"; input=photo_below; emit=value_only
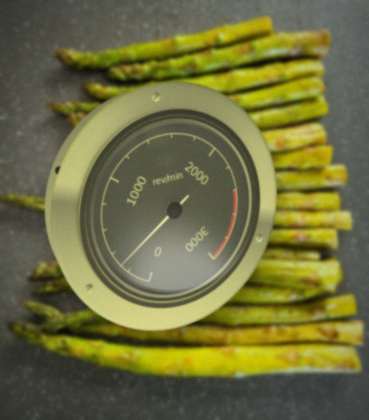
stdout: rpm 300
